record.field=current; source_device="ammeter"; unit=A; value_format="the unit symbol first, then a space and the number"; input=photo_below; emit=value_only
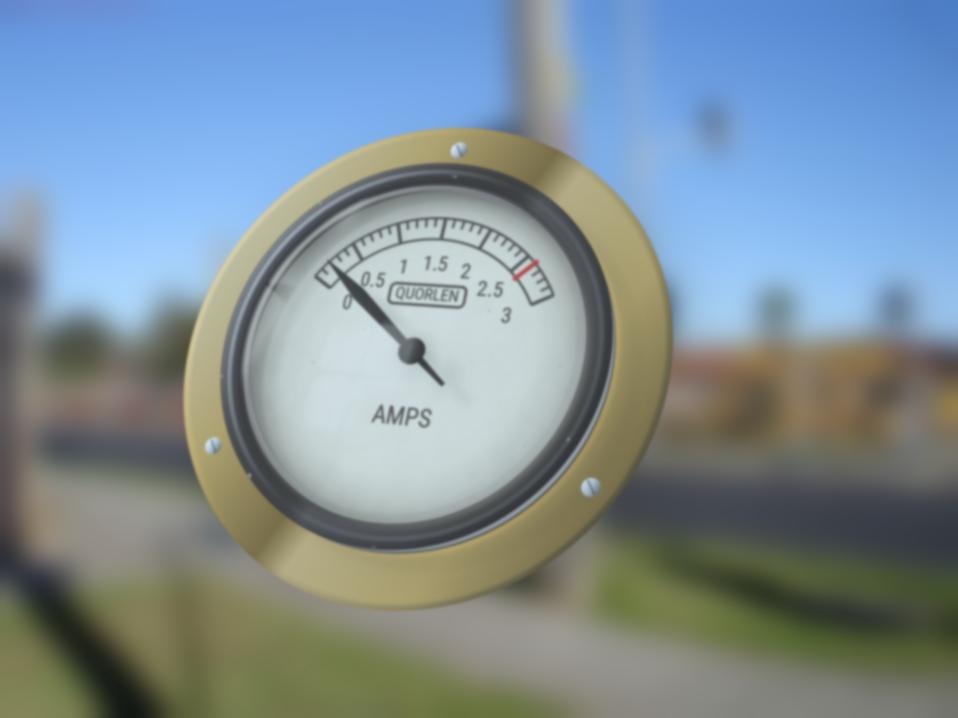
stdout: A 0.2
